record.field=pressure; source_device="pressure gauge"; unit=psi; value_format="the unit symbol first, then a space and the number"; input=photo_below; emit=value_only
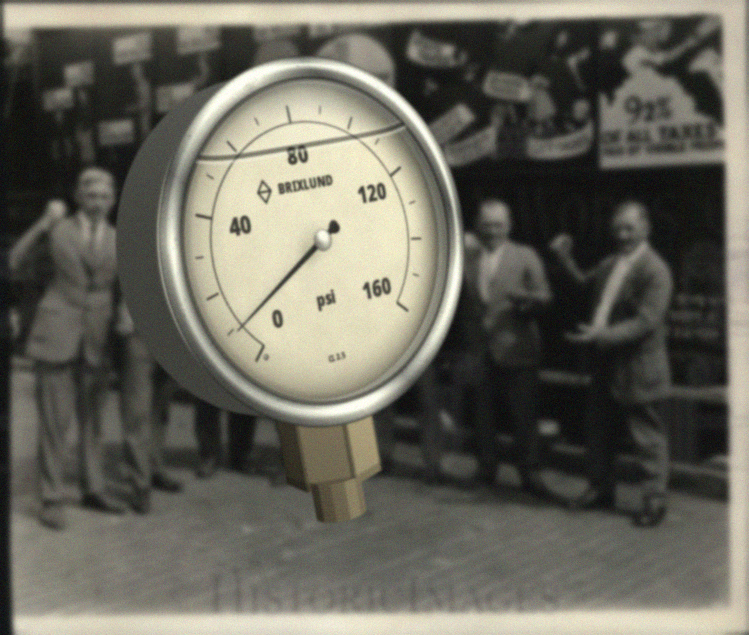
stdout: psi 10
